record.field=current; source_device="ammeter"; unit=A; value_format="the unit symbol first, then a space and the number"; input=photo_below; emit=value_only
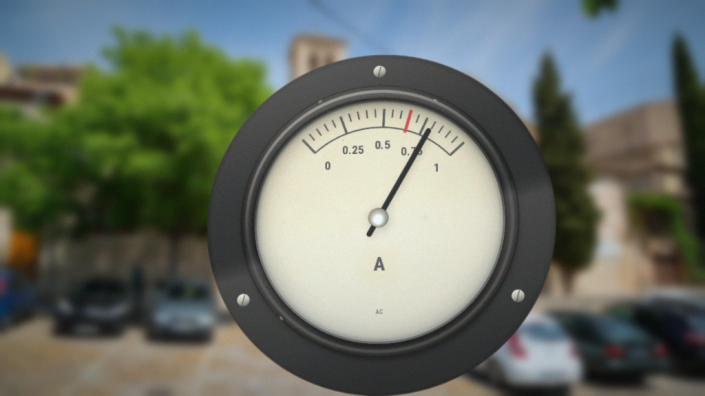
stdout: A 0.8
